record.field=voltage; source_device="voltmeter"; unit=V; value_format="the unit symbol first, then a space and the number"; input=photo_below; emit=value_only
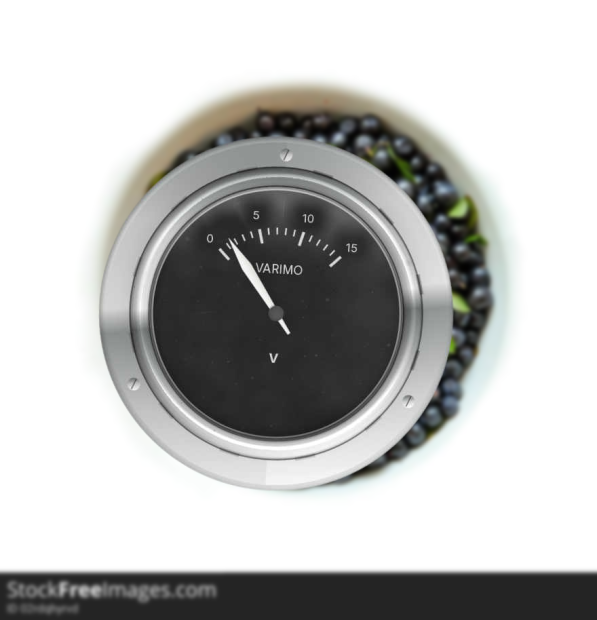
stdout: V 1.5
